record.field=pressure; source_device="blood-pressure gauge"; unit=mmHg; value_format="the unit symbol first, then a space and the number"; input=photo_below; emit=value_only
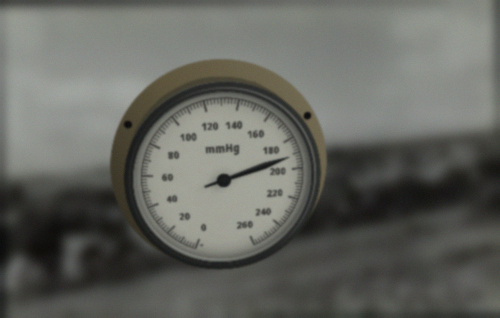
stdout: mmHg 190
